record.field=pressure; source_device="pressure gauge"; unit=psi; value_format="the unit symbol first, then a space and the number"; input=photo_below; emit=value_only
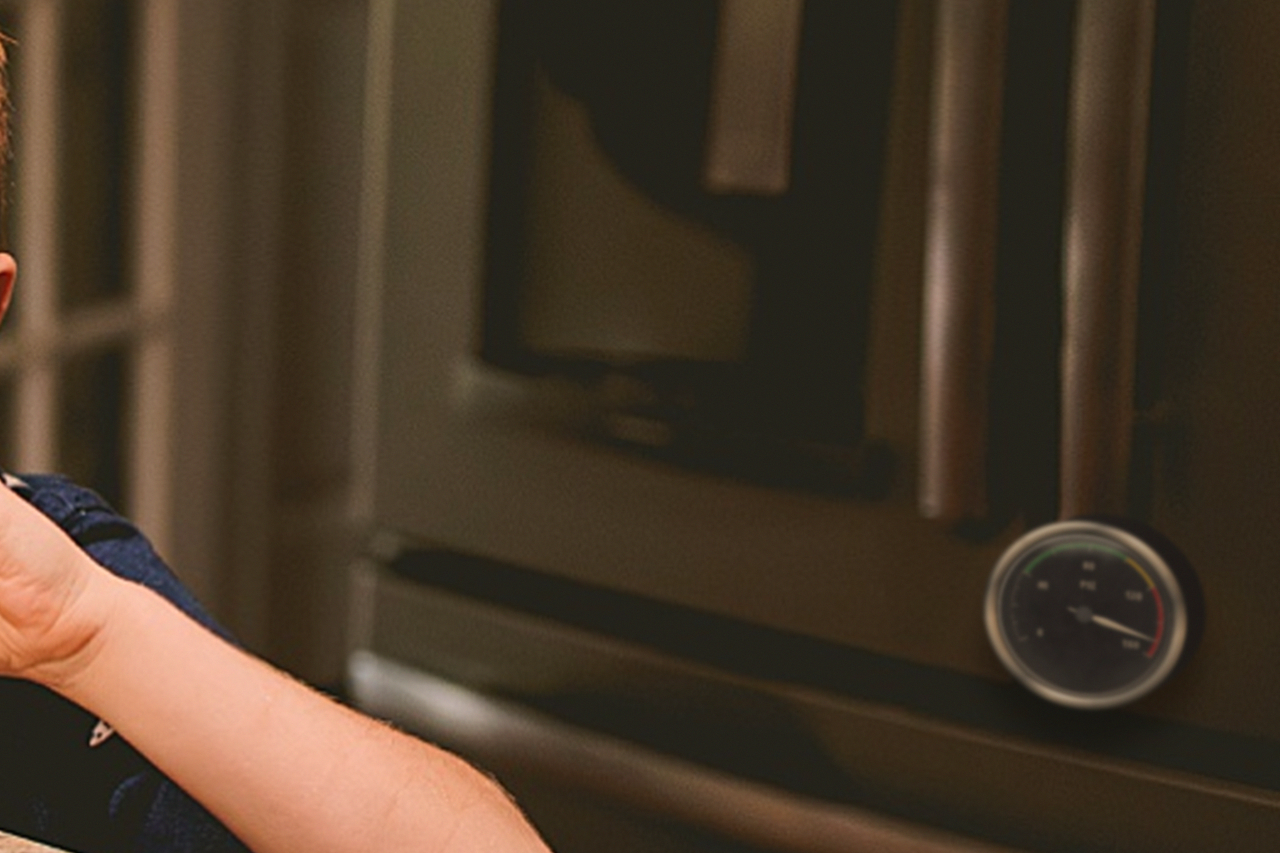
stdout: psi 150
